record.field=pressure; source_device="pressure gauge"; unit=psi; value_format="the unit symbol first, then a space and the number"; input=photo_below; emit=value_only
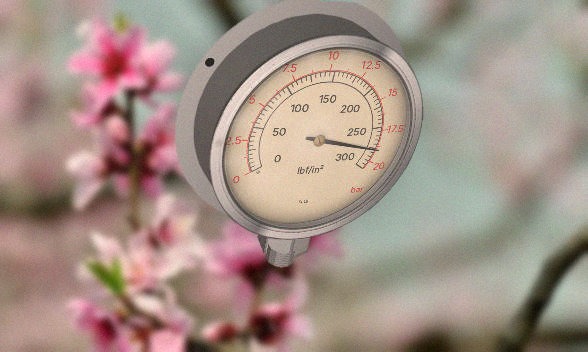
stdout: psi 275
